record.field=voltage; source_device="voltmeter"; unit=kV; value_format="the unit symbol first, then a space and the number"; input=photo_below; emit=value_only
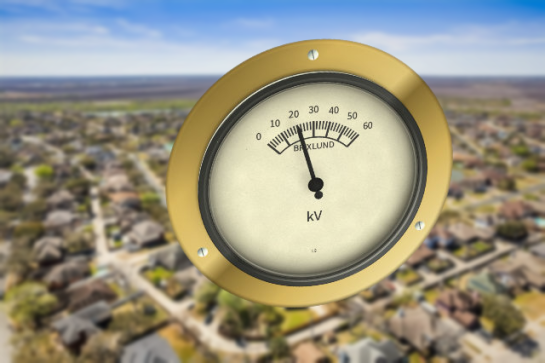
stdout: kV 20
